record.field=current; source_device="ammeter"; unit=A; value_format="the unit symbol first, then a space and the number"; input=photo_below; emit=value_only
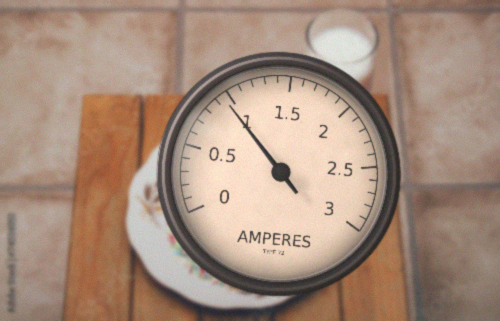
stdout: A 0.95
